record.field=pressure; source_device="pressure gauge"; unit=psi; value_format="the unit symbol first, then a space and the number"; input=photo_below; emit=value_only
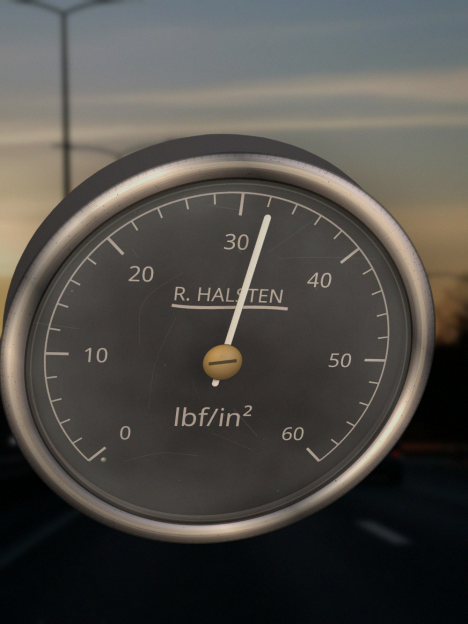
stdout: psi 32
